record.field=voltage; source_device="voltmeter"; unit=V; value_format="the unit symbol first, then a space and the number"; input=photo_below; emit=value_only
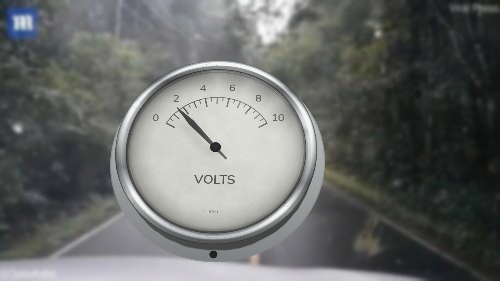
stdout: V 1.5
